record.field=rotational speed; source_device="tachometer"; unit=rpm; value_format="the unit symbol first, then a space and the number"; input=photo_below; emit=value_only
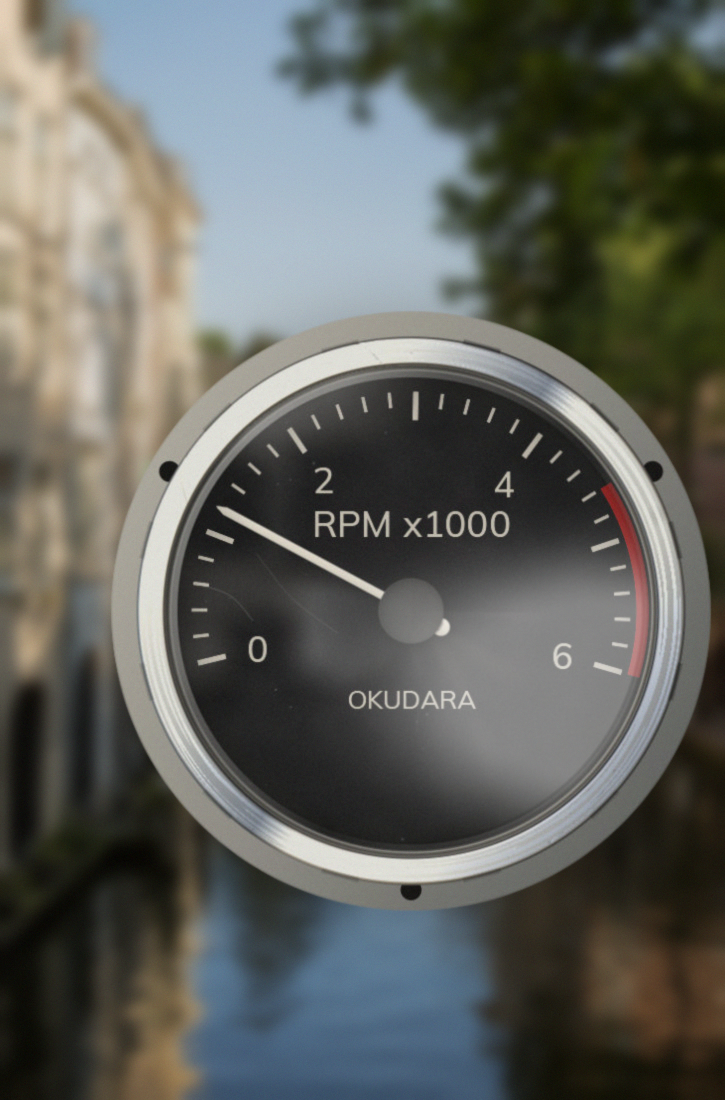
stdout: rpm 1200
